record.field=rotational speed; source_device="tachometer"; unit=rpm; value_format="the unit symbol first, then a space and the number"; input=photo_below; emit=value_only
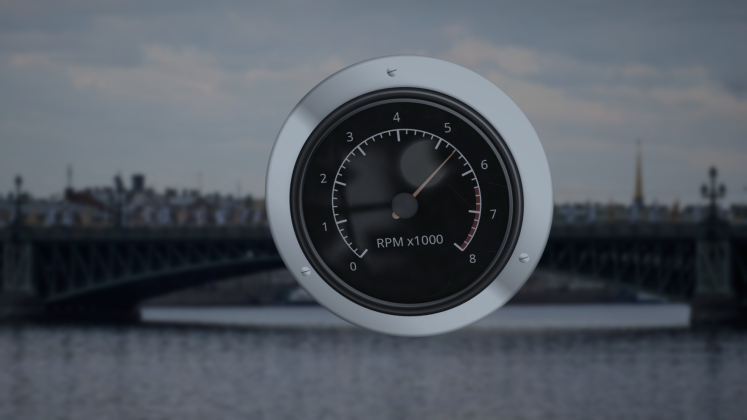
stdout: rpm 5400
